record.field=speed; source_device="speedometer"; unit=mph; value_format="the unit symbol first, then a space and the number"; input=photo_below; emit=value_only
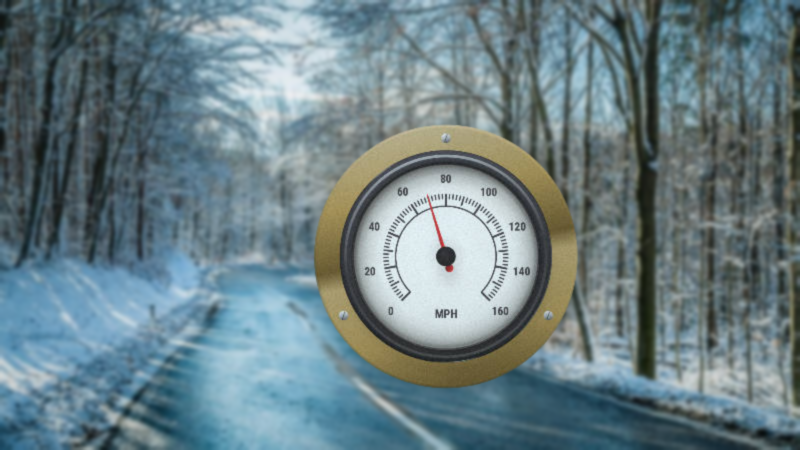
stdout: mph 70
